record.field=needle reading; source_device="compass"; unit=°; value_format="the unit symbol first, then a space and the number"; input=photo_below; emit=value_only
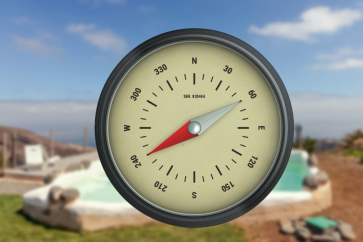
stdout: ° 240
